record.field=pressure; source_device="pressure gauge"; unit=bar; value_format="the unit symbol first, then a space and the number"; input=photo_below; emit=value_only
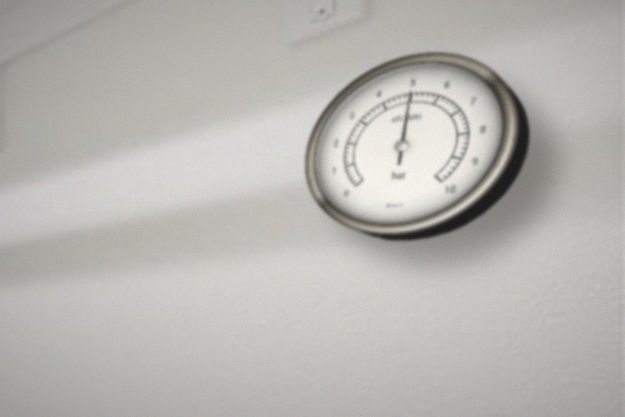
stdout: bar 5
